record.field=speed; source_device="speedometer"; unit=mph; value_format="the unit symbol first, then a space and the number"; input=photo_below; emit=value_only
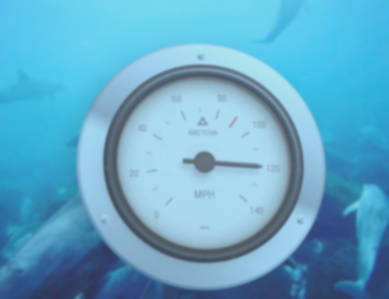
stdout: mph 120
